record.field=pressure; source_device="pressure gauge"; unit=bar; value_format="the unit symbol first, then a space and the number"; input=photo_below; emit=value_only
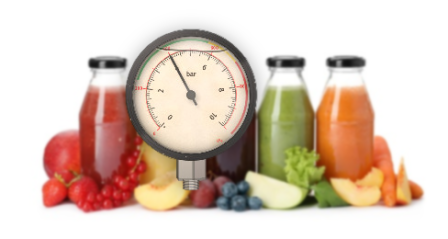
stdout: bar 4
